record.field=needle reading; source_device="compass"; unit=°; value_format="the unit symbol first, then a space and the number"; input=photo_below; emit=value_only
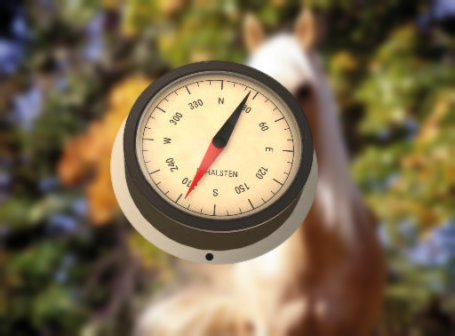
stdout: ° 205
